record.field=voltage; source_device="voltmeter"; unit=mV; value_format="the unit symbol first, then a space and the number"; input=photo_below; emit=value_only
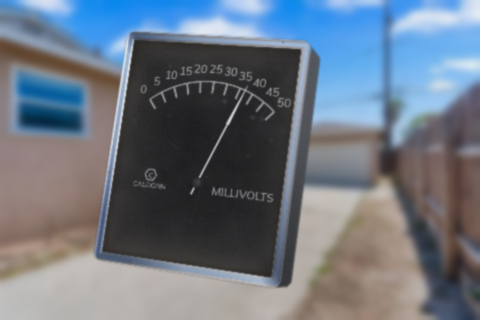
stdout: mV 37.5
